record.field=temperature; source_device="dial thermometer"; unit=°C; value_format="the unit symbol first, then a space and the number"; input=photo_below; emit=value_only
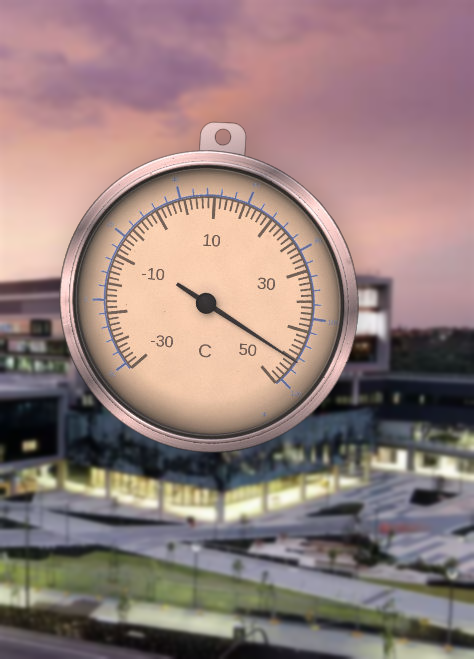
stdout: °C 45
